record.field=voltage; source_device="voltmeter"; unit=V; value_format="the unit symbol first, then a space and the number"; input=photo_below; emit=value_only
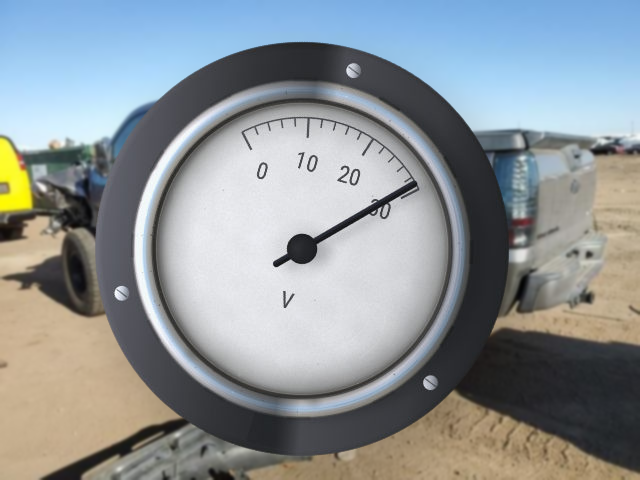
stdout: V 29
